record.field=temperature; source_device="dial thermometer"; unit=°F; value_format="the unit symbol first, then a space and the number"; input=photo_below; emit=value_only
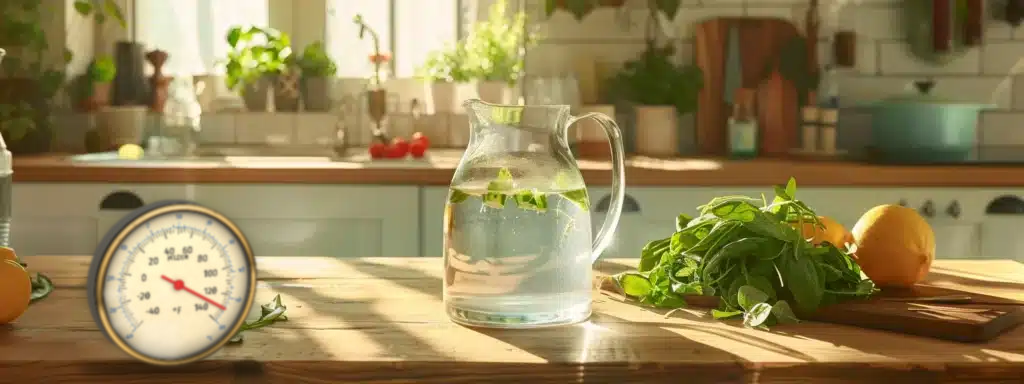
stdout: °F 130
